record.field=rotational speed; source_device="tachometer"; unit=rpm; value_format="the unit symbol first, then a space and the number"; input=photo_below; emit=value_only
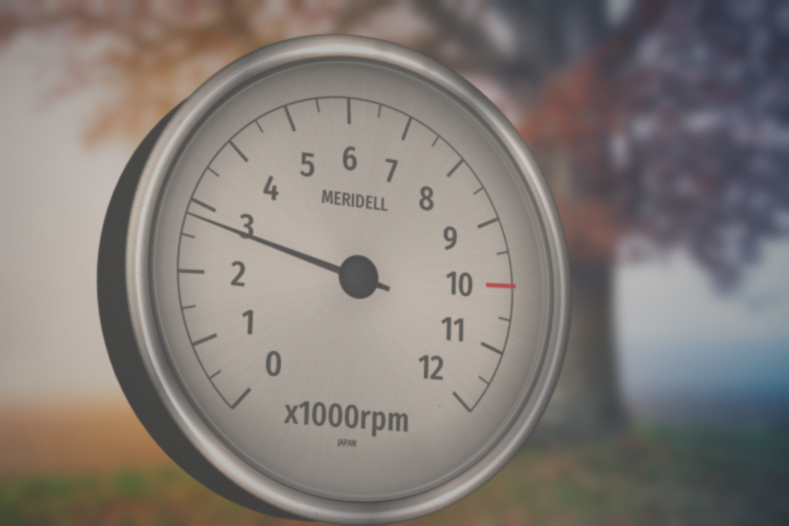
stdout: rpm 2750
